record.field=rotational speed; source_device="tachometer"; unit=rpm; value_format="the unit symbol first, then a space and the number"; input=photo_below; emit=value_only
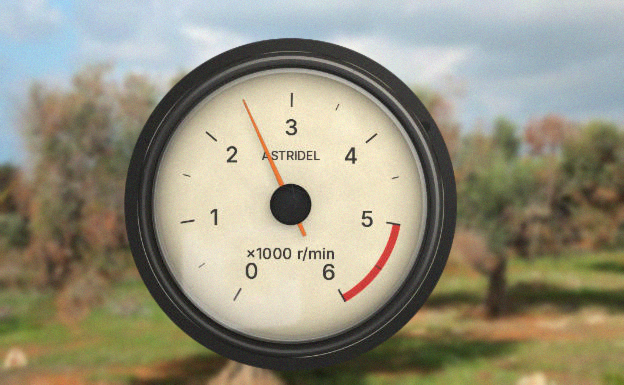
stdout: rpm 2500
